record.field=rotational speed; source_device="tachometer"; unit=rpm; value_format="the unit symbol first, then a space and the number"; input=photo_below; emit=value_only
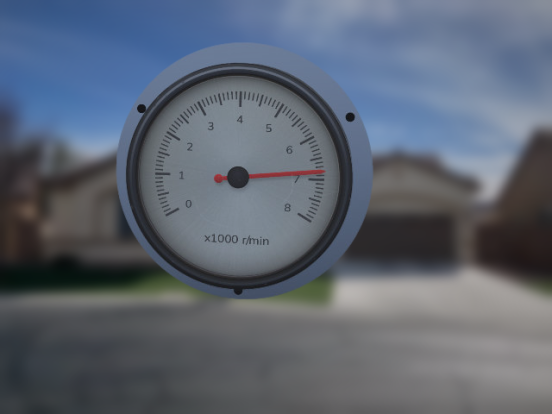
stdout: rpm 6800
